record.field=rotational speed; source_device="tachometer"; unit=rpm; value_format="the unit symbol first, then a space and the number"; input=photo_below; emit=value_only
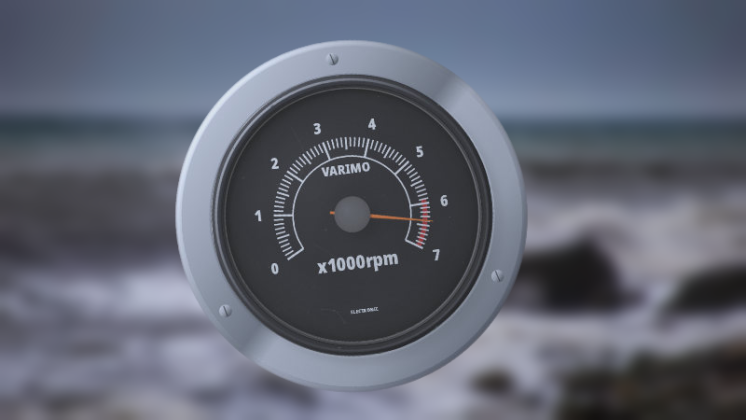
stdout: rpm 6400
